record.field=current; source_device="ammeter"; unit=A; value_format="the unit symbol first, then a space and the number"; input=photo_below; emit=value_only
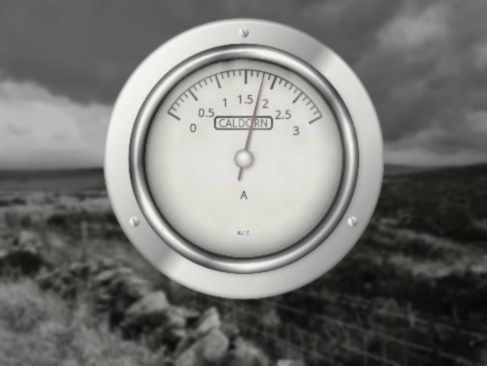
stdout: A 1.8
